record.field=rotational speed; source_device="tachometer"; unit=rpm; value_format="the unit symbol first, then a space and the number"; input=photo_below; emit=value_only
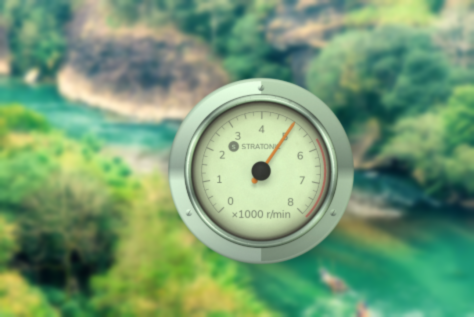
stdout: rpm 5000
